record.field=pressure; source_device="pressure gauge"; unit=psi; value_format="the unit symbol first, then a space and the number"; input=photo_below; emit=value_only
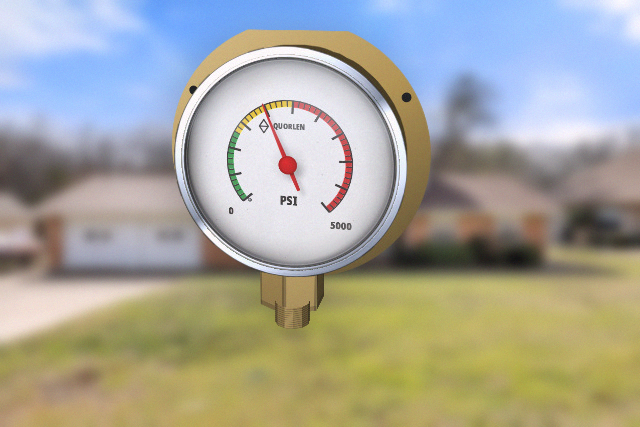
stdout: psi 2000
